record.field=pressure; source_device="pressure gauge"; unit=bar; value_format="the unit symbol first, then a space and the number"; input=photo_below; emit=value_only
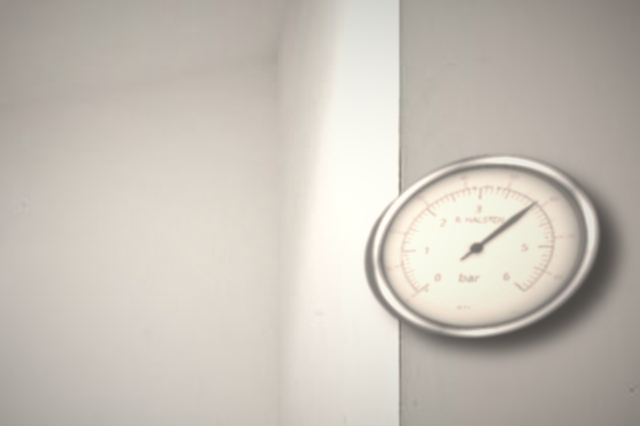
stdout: bar 4
